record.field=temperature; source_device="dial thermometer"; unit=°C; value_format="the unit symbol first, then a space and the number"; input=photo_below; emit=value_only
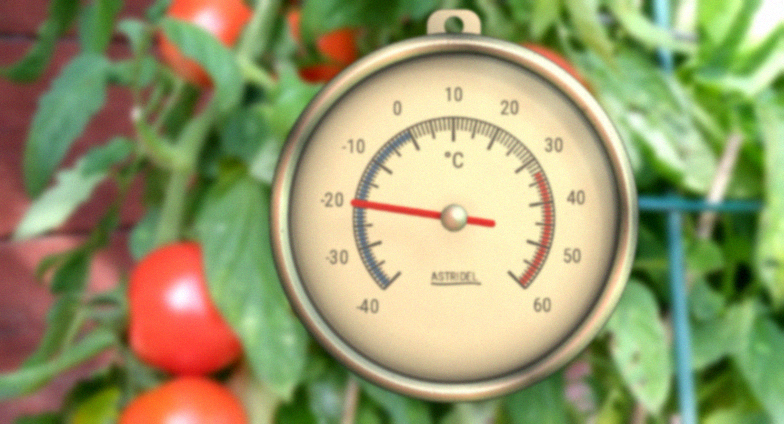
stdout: °C -20
